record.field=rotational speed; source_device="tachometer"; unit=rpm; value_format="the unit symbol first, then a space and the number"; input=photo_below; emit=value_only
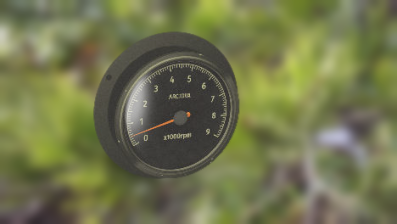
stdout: rpm 500
